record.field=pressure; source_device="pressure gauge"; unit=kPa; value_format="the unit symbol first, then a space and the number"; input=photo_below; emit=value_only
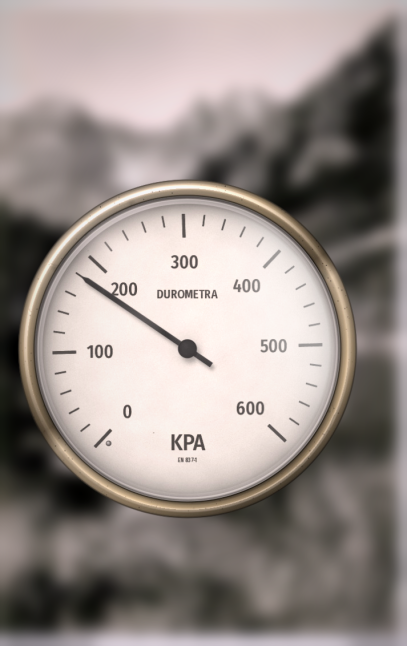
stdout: kPa 180
